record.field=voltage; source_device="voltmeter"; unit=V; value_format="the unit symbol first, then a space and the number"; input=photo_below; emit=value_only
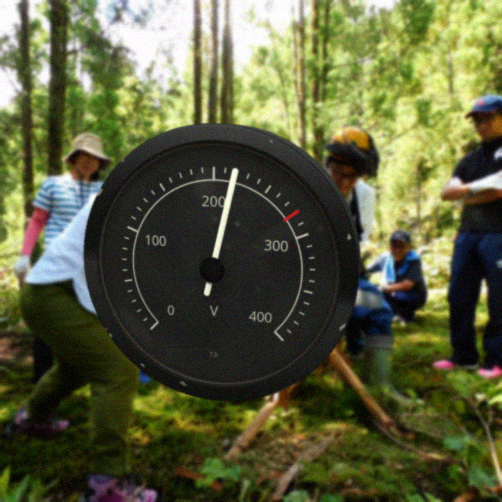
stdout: V 220
